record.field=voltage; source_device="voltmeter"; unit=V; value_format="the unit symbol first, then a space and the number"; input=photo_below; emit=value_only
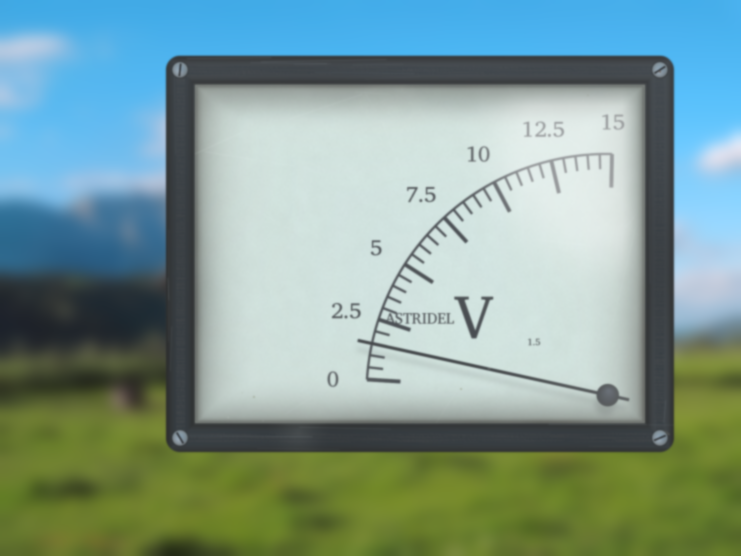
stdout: V 1.5
